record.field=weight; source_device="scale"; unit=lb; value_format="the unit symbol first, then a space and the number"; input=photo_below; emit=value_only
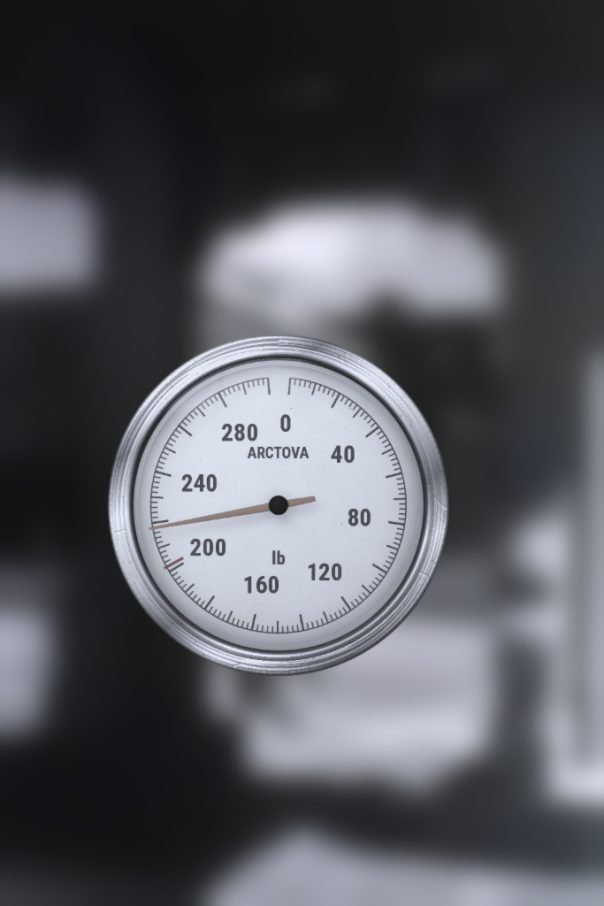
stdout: lb 218
